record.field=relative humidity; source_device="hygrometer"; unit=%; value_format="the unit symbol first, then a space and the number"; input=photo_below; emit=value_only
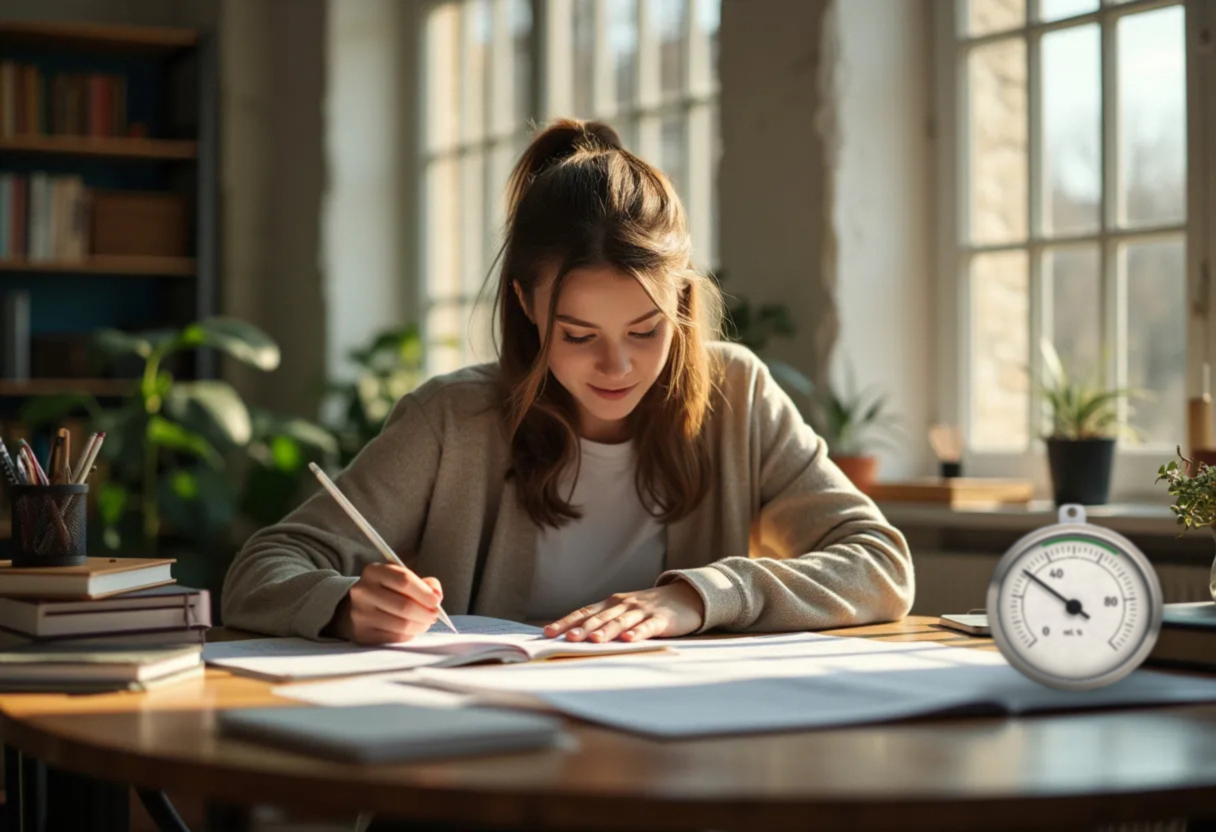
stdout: % 30
